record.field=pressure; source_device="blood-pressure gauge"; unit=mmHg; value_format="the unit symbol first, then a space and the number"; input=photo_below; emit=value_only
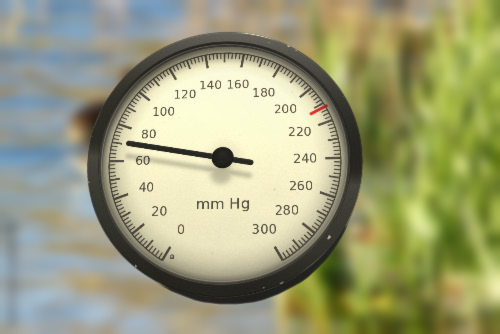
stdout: mmHg 70
